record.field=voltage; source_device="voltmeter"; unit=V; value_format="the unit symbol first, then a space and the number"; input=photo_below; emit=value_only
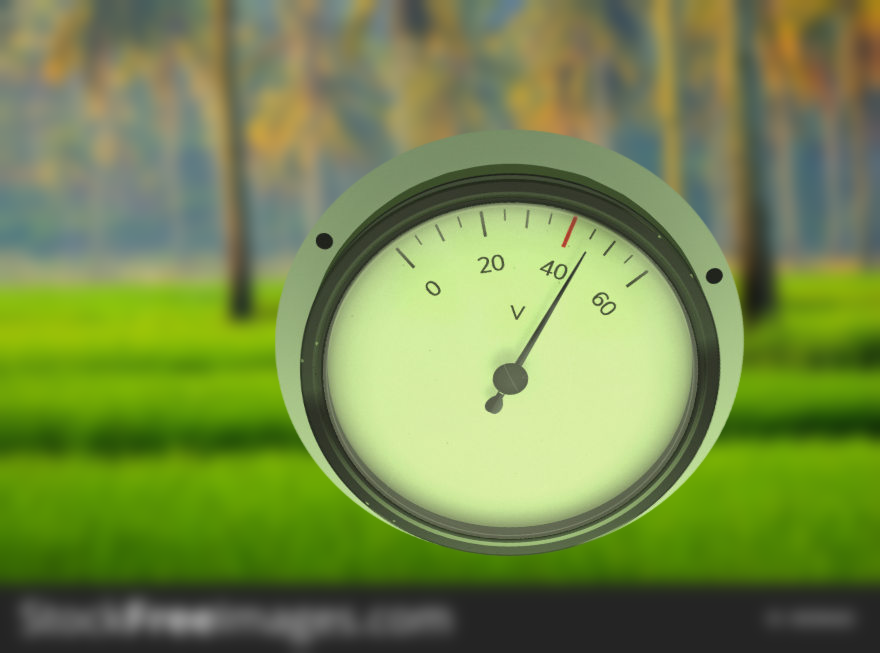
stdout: V 45
